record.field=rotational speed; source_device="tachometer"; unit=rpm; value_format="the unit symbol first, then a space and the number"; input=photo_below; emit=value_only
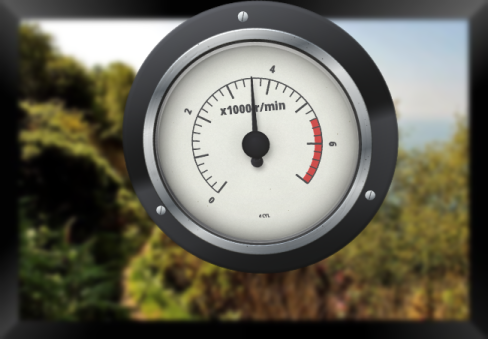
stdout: rpm 3600
